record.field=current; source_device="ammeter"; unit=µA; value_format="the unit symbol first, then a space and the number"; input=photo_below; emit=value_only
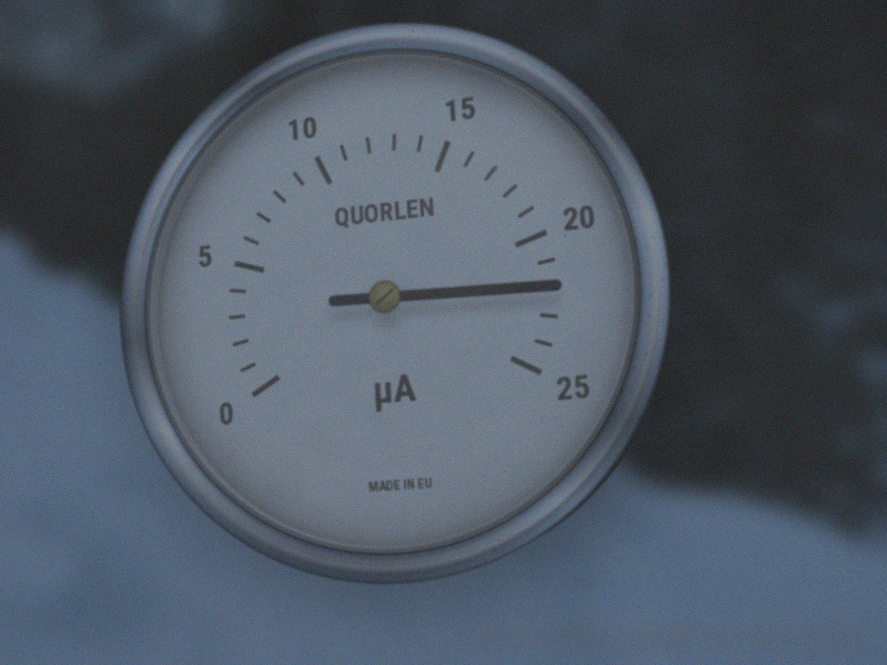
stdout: µA 22
